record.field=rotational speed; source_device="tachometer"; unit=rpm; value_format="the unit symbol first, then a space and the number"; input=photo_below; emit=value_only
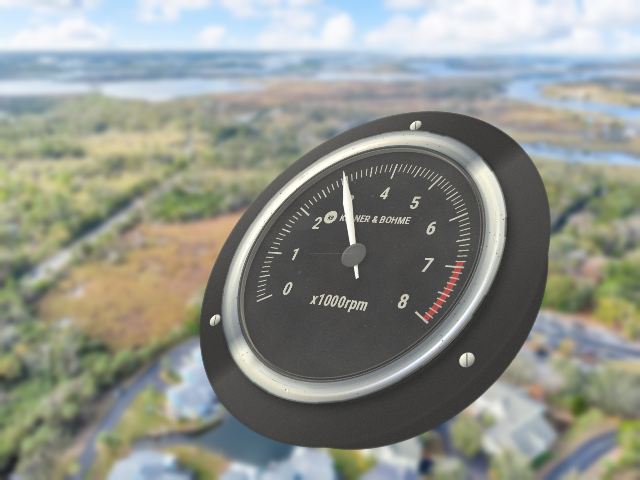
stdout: rpm 3000
